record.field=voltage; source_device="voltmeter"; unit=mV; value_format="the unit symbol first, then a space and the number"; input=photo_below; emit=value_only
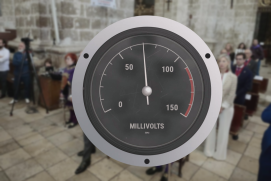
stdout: mV 70
